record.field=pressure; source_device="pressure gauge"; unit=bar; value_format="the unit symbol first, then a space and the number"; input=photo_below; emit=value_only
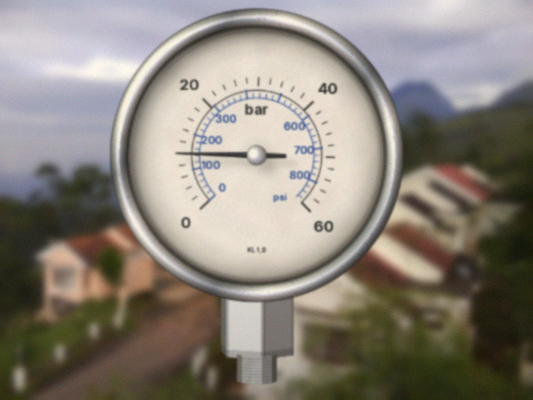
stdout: bar 10
